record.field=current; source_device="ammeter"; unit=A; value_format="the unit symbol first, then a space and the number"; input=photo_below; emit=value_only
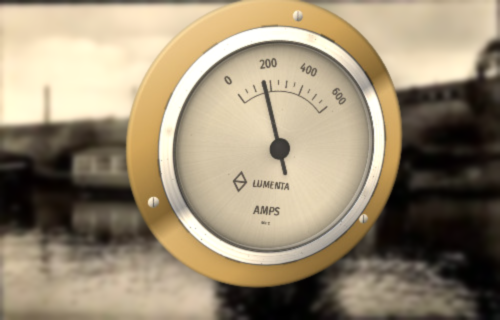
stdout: A 150
